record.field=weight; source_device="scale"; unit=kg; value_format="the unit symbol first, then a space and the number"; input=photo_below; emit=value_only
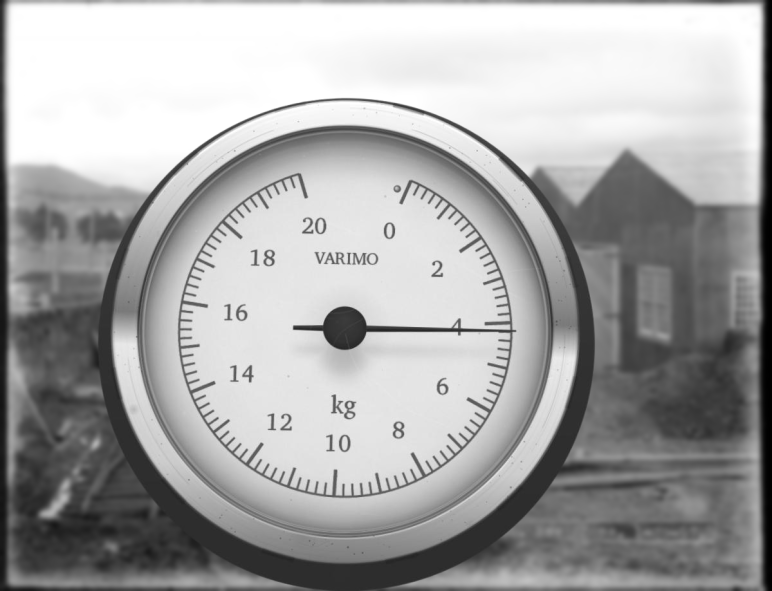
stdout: kg 4.2
